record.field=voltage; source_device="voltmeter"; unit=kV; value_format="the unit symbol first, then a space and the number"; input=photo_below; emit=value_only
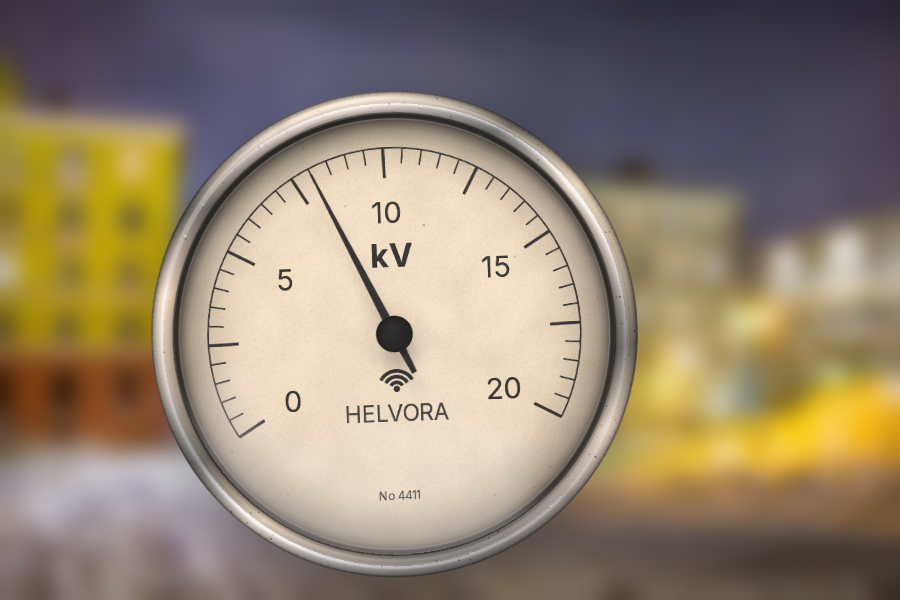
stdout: kV 8
